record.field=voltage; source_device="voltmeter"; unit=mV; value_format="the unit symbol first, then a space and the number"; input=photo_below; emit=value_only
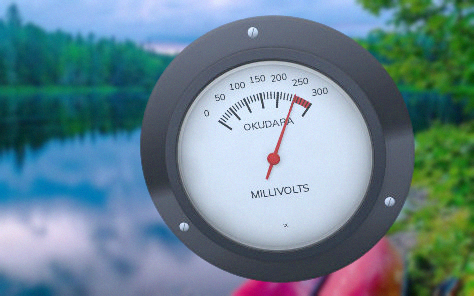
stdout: mV 250
